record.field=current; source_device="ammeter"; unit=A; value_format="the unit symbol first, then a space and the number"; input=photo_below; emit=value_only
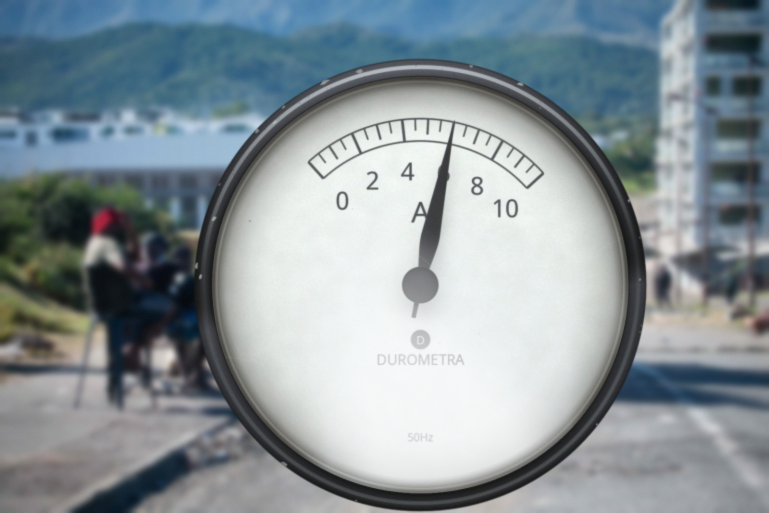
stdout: A 6
